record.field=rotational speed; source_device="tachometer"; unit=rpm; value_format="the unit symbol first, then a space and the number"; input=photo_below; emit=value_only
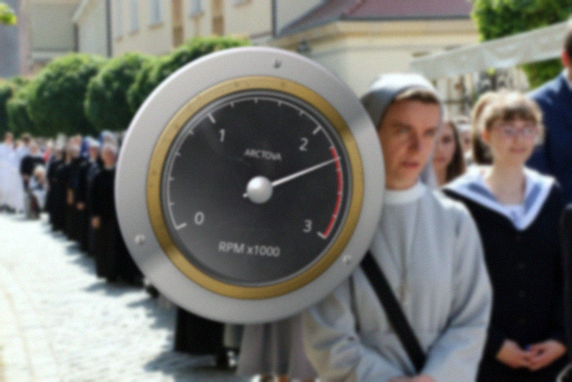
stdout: rpm 2300
